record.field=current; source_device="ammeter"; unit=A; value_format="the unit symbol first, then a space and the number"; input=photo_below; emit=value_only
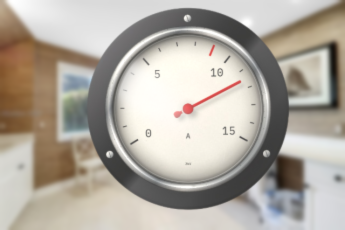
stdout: A 11.5
